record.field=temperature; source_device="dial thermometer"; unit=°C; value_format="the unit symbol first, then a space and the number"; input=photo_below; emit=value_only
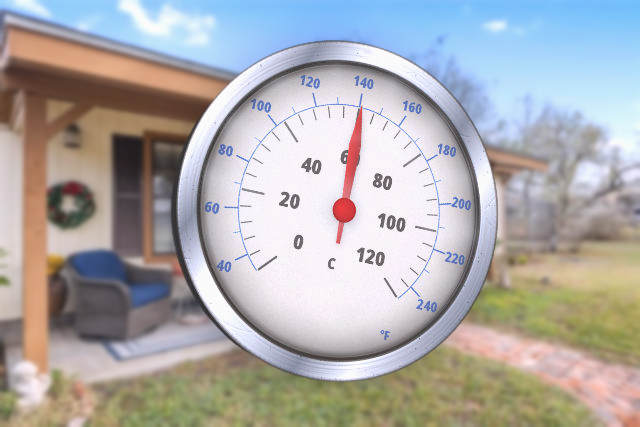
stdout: °C 60
